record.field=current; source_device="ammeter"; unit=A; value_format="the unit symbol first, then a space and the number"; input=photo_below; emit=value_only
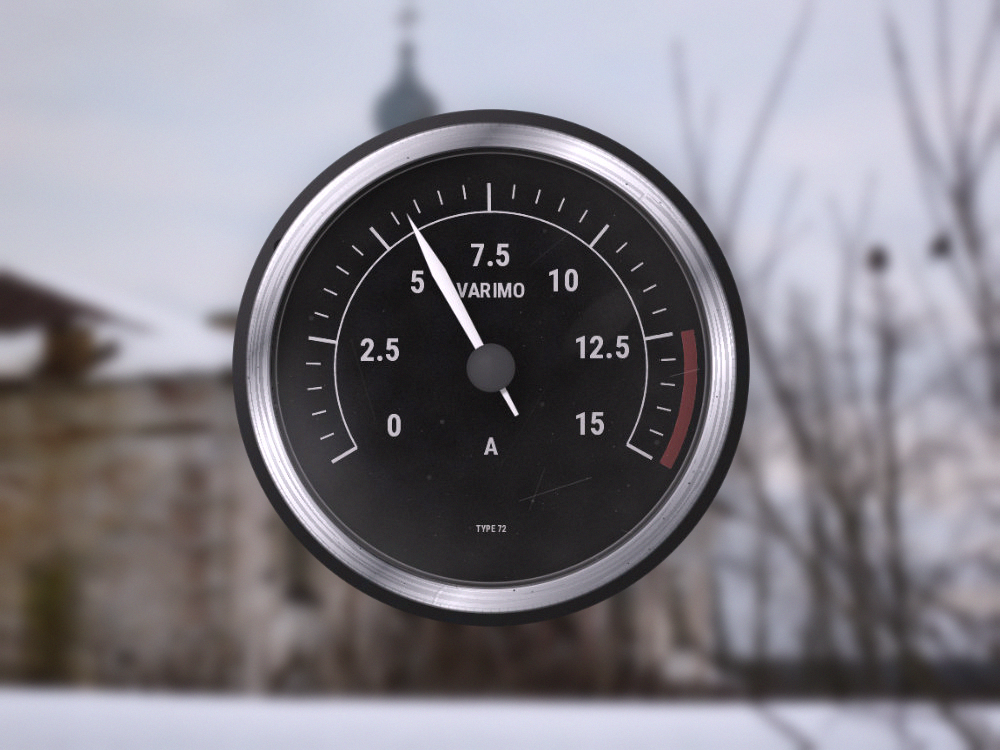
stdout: A 5.75
